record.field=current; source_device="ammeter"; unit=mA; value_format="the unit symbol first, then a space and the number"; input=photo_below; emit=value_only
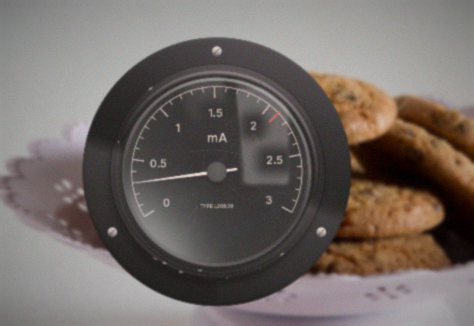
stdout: mA 0.3
